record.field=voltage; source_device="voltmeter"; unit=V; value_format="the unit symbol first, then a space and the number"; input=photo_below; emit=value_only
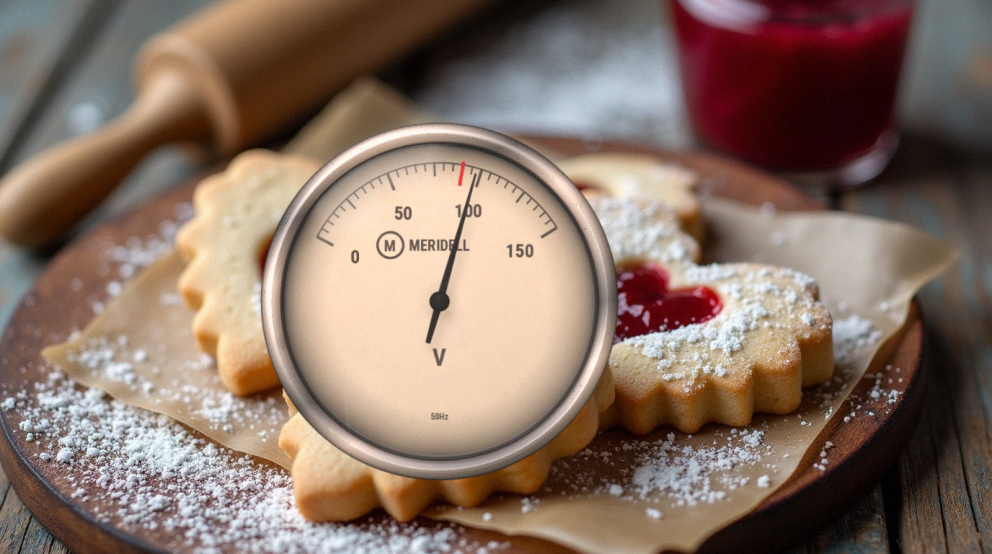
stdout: V 97.5
